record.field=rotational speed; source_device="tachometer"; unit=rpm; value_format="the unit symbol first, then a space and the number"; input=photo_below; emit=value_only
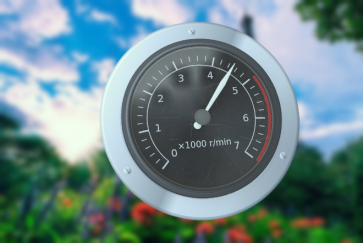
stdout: rpm 4500
